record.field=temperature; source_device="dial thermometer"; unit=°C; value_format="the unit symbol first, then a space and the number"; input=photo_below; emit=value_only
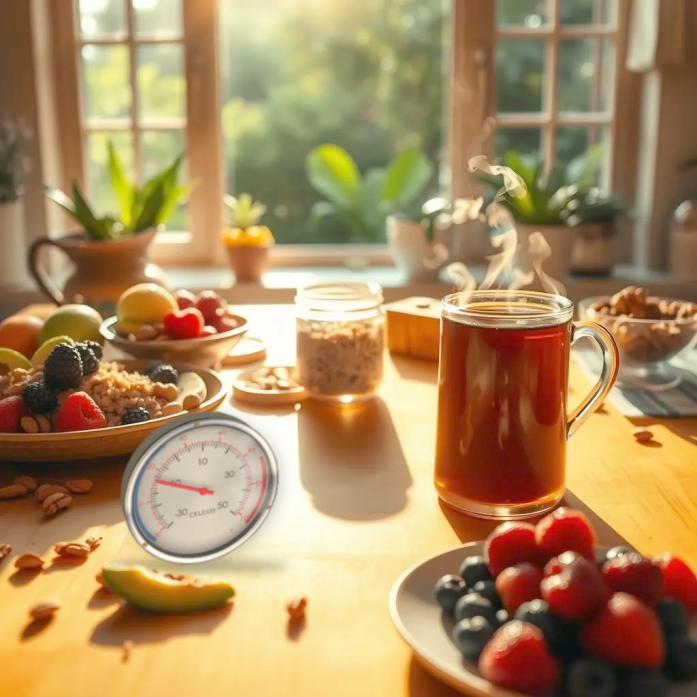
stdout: °C -10
